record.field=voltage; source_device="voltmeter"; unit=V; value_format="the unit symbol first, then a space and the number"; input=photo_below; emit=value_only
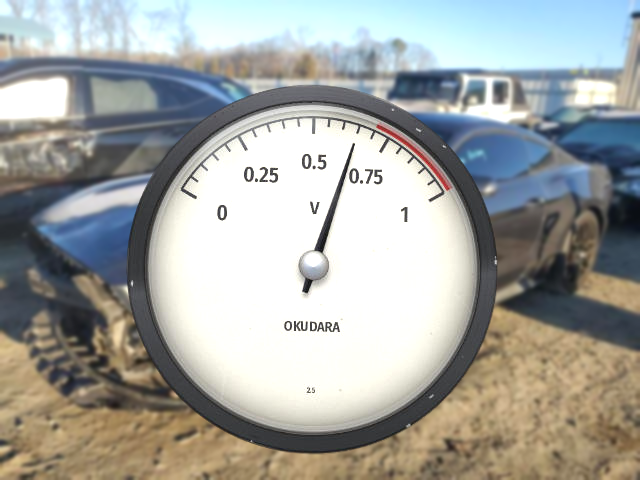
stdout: V 0.65
